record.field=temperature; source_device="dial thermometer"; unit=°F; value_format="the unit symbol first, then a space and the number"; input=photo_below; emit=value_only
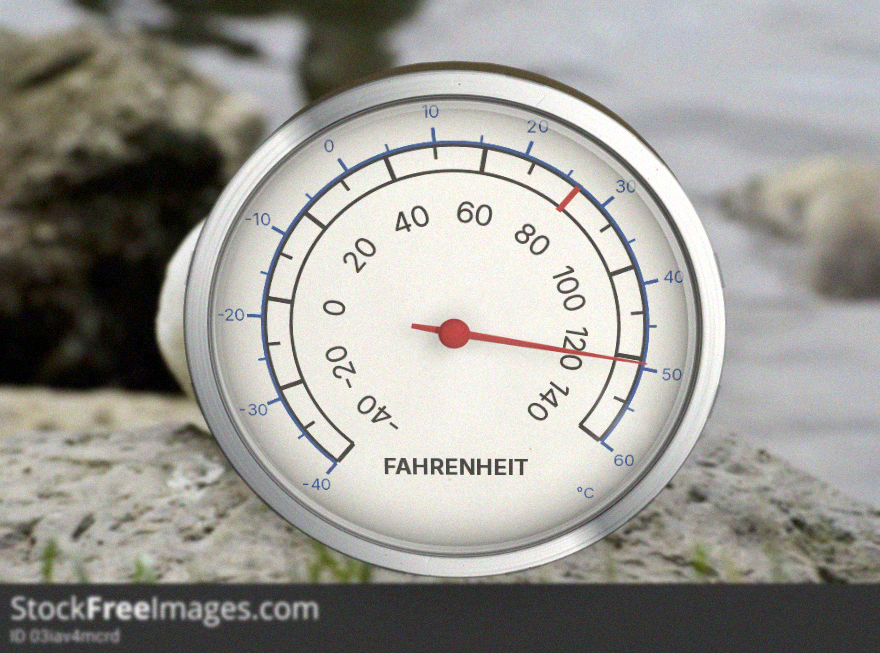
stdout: °F 120
